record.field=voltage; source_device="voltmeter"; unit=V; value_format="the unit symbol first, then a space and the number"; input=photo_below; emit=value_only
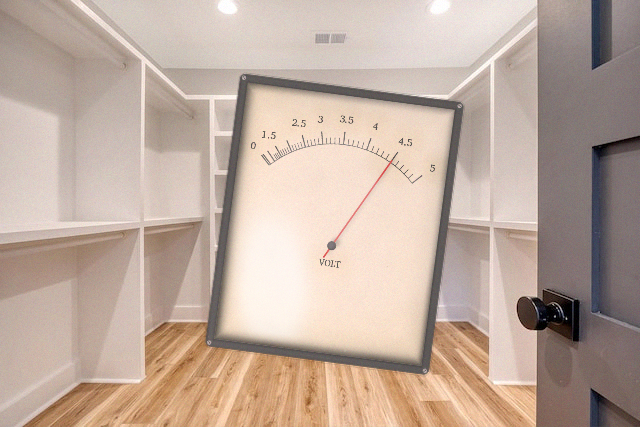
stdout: V 4.5
